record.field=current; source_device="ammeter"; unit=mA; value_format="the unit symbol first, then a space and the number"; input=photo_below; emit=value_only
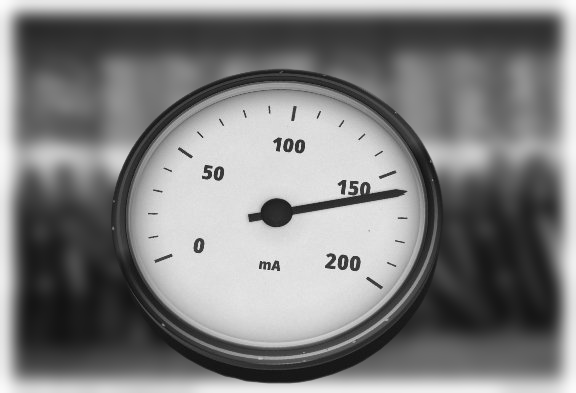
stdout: mA 160
